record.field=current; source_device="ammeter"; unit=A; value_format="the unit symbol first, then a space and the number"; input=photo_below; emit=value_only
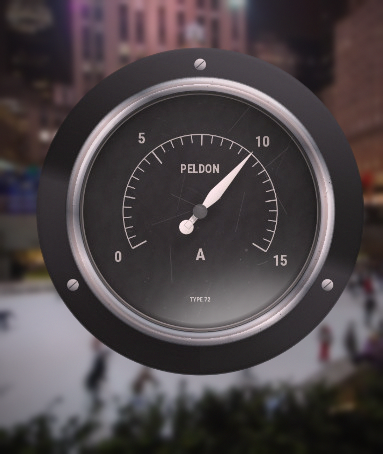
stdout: A 10
